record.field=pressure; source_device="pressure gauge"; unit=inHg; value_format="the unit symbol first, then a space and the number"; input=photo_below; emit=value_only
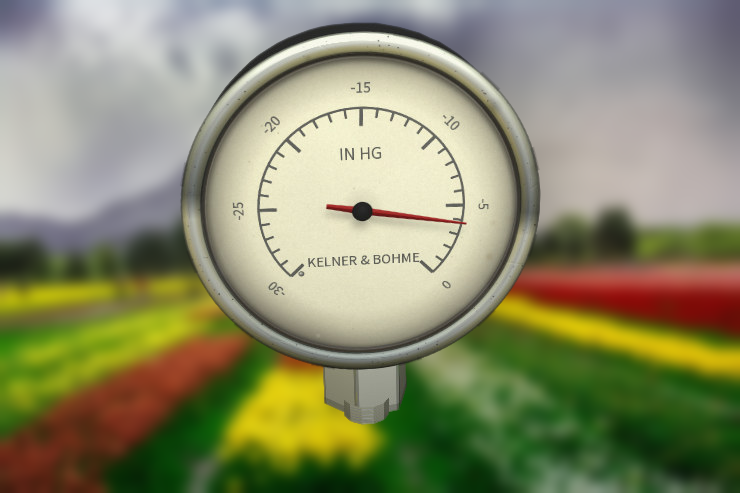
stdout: inHg -4
